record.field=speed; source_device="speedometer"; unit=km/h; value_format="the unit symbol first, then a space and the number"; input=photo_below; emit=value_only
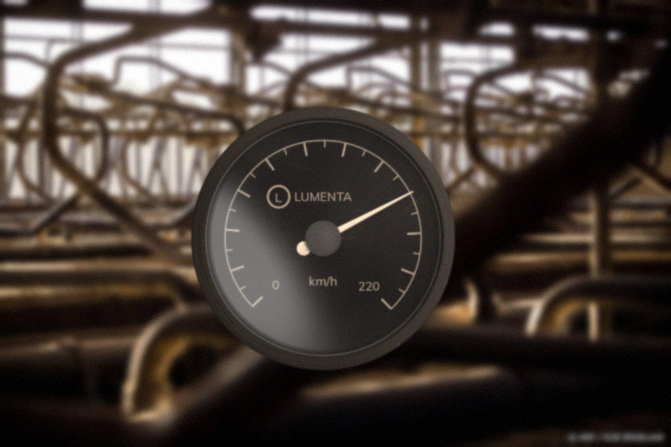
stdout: km/h 160
